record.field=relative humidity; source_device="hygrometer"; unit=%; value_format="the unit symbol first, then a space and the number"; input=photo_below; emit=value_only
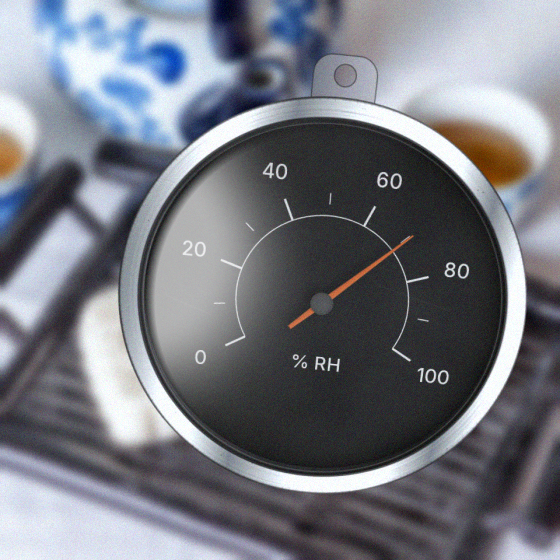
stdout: % 70
